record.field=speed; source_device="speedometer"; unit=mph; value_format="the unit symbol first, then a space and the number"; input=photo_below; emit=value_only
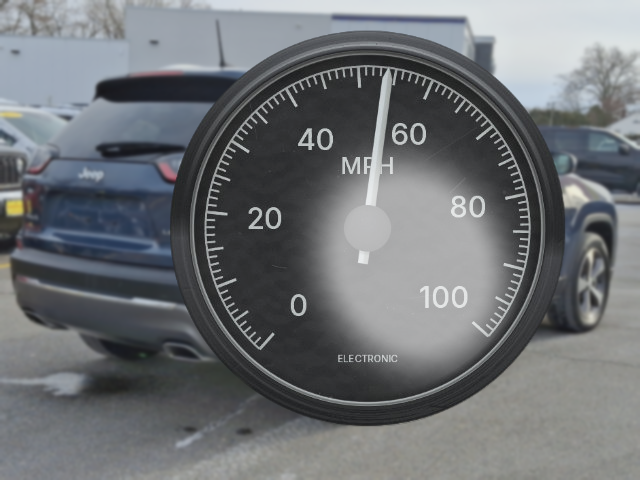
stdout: mph 54
